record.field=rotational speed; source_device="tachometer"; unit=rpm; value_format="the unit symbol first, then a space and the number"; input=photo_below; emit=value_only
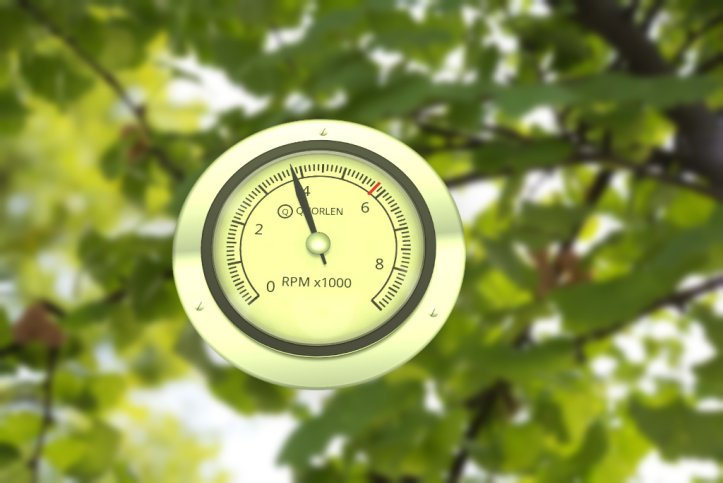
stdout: rpm 3800
